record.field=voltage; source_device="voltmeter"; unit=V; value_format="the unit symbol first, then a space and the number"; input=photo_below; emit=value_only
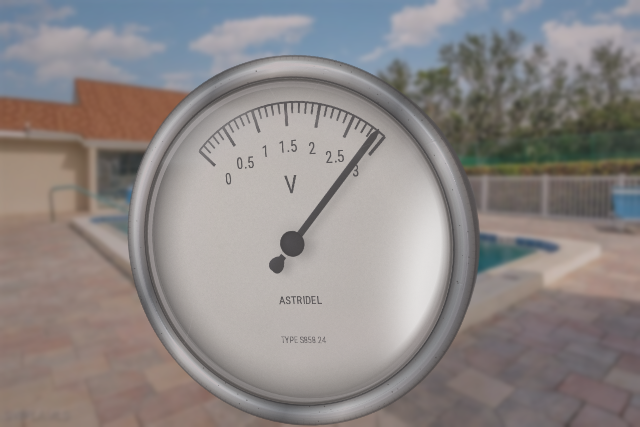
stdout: V 2.9
